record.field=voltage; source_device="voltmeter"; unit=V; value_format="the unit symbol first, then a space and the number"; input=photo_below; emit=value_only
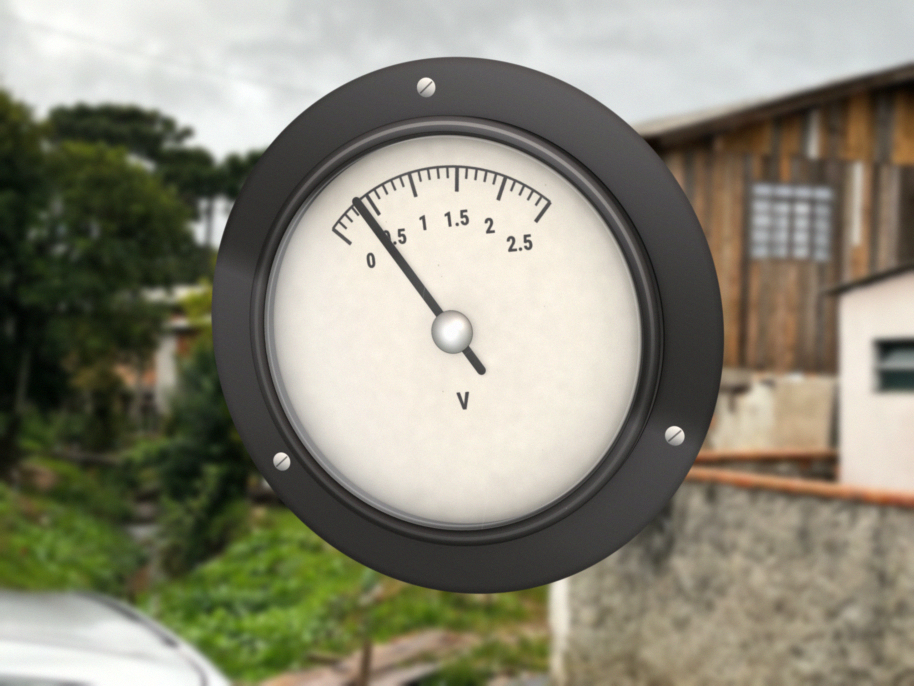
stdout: V 0.4
